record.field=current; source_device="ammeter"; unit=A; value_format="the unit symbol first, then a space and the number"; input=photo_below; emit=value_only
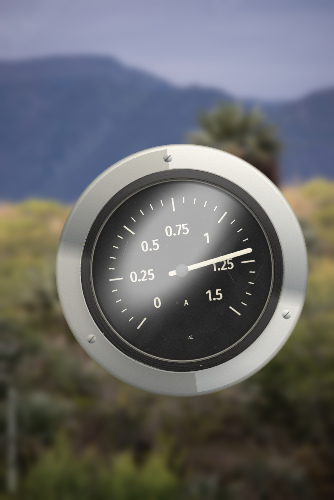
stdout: A 1.2
